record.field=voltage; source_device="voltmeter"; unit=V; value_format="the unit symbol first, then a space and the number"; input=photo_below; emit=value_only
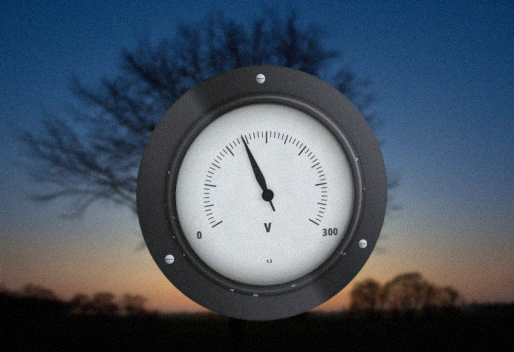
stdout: V 120
